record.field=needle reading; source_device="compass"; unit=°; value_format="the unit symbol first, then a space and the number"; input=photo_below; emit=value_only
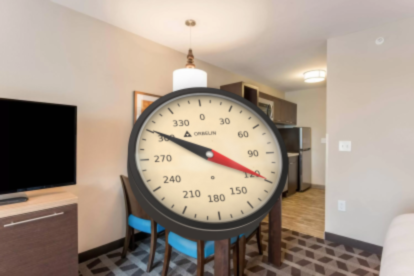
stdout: ° 120
